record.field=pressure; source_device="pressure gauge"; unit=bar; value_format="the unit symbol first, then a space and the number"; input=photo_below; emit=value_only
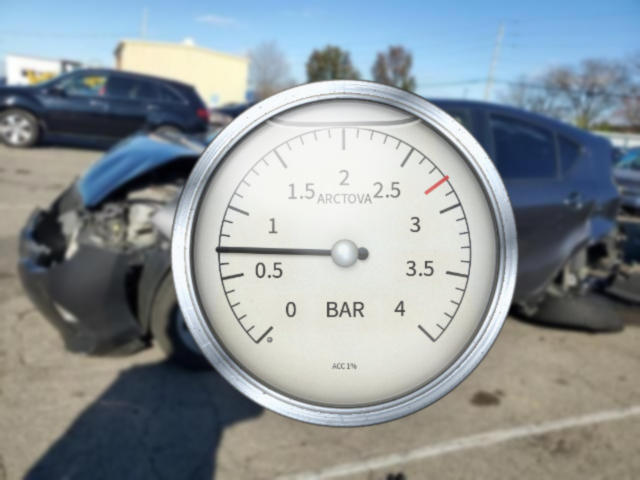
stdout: bar 0.7
